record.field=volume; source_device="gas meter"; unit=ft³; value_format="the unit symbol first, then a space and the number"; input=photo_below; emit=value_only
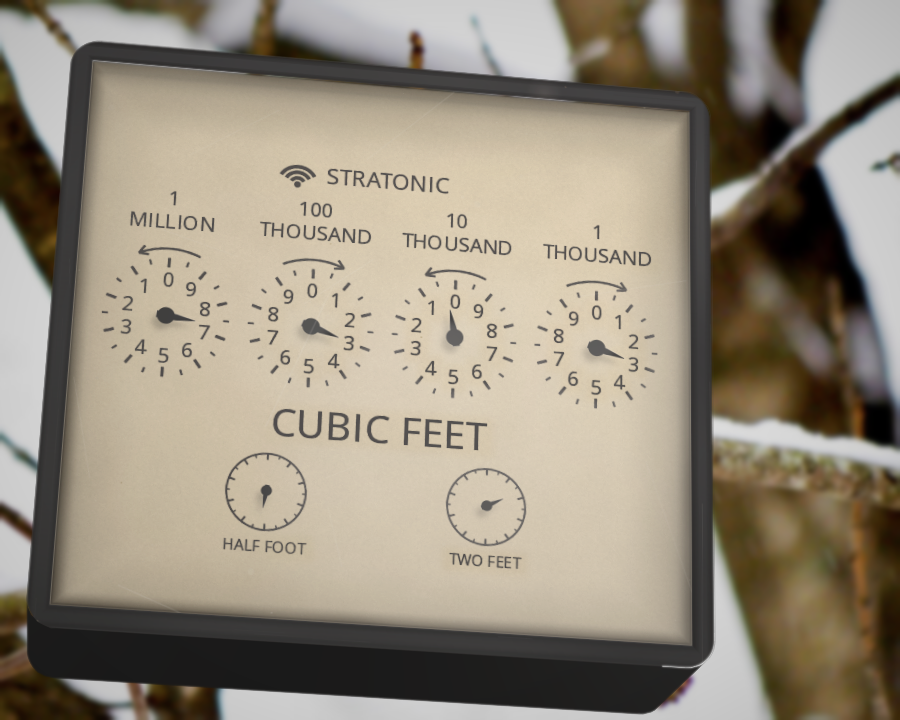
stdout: ft³ 730300
